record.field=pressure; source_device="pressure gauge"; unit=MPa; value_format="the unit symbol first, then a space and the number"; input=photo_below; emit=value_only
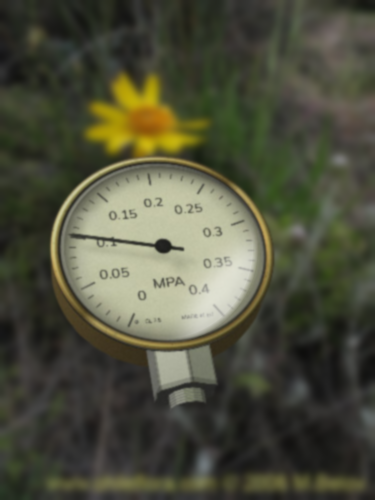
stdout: MPa 0.1
